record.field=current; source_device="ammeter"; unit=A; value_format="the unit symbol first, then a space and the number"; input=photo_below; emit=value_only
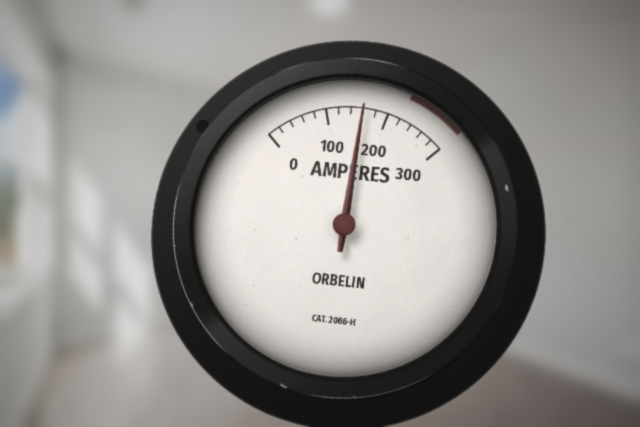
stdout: A 160
